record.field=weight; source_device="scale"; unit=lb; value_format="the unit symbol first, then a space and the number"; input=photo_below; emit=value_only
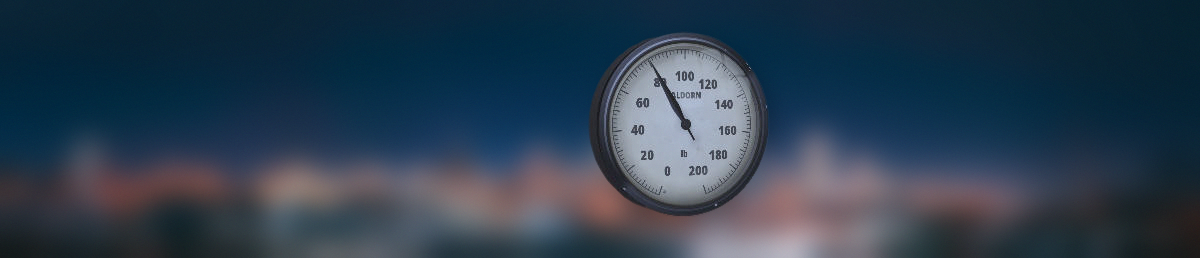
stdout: lb 80
